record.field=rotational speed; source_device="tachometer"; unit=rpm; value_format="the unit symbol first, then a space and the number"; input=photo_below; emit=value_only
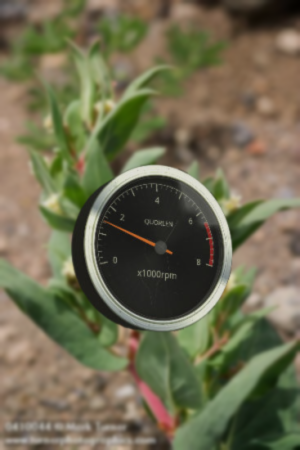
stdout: rpm 1400
